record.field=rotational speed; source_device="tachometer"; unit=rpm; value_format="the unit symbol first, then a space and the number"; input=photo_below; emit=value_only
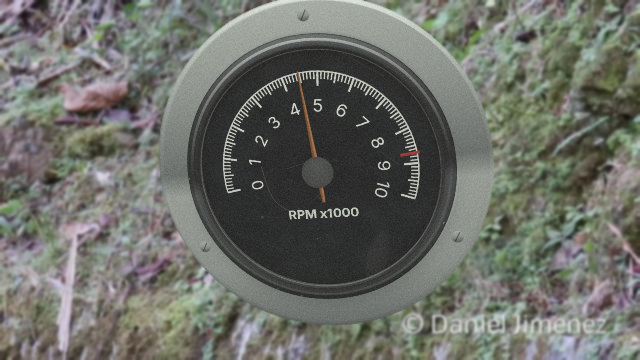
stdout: rpm 4500
